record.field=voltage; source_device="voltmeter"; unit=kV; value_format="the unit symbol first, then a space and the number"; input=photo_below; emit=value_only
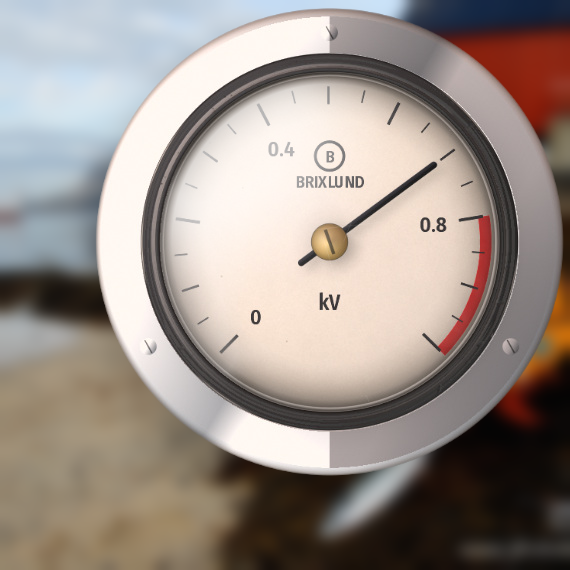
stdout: kV 0.7
